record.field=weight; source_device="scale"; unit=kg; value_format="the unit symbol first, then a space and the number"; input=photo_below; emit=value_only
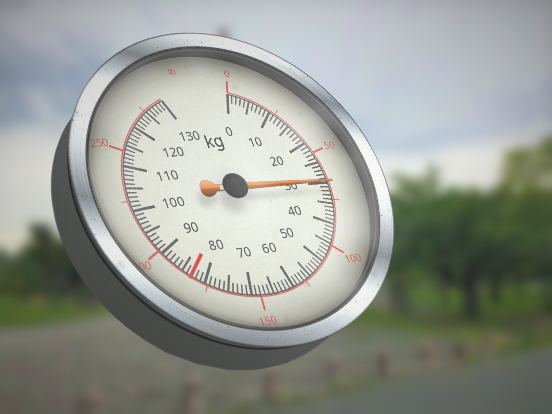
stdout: kg 30
